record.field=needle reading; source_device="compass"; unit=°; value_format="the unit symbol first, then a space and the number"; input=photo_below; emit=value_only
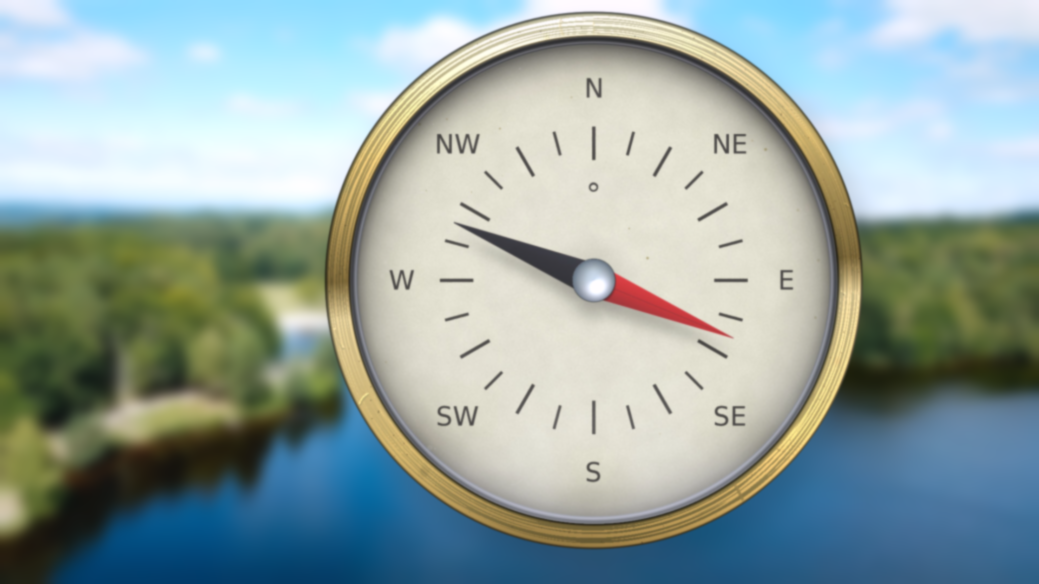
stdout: ° 112.5
